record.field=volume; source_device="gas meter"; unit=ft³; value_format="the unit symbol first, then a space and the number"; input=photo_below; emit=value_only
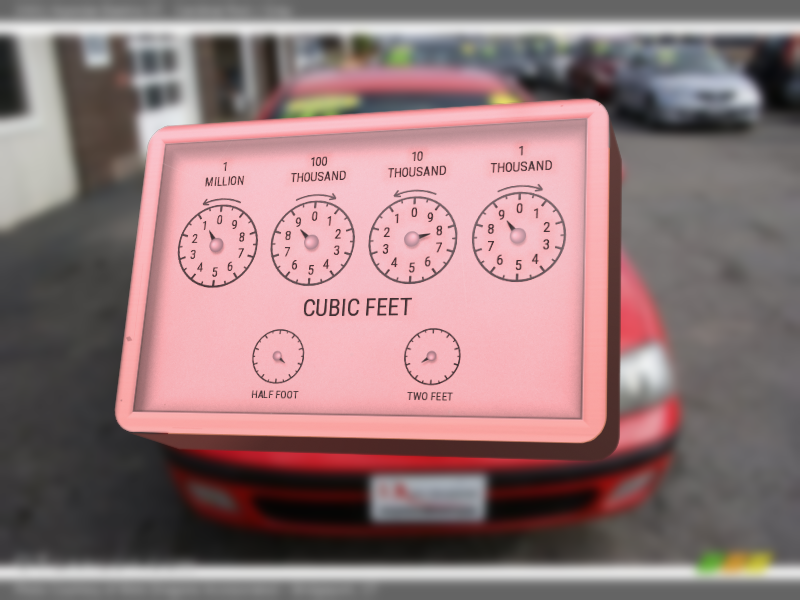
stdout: ft³ 87900
